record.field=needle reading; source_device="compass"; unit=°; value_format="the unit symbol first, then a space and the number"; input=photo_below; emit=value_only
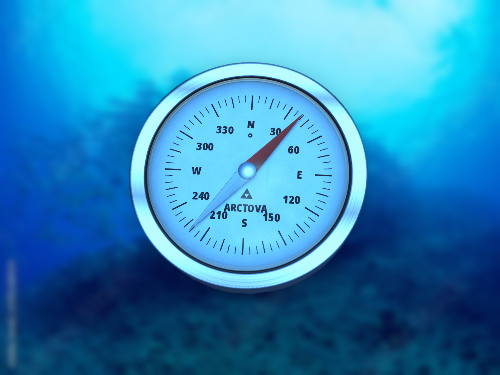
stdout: ° 40
